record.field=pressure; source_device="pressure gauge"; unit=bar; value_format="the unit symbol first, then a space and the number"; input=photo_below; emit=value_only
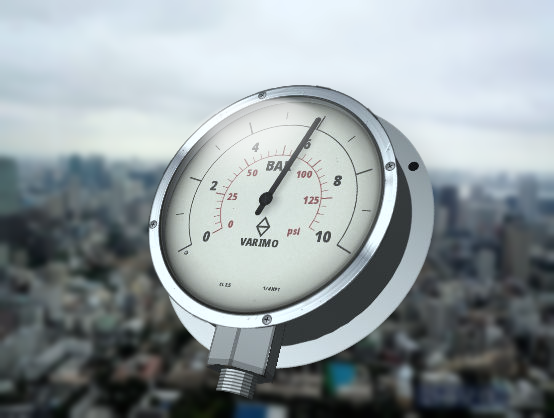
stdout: bar 6
